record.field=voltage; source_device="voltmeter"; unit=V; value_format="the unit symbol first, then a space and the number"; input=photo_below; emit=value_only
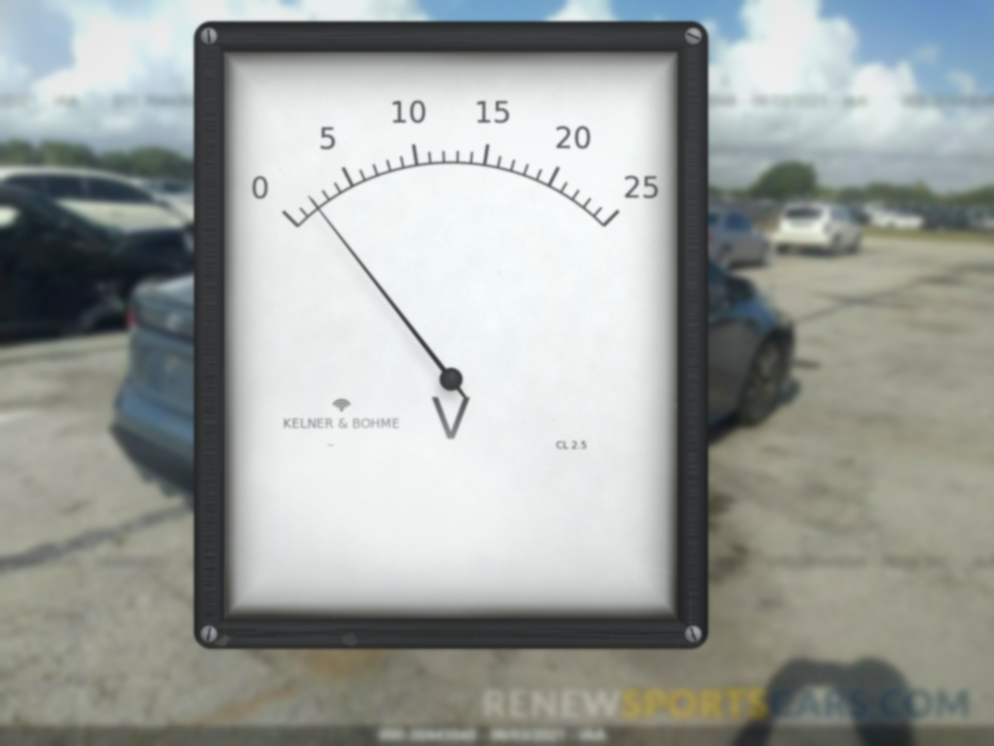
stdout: V 2
